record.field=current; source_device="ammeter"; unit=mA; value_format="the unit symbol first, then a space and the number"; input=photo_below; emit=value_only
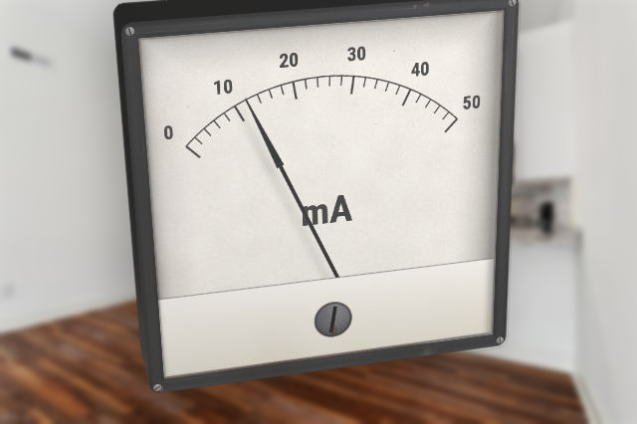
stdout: mA 12
